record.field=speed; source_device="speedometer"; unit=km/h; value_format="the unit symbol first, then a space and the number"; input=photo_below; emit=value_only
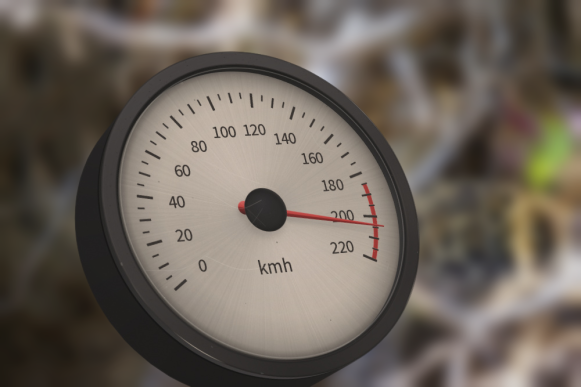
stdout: km/h 205
